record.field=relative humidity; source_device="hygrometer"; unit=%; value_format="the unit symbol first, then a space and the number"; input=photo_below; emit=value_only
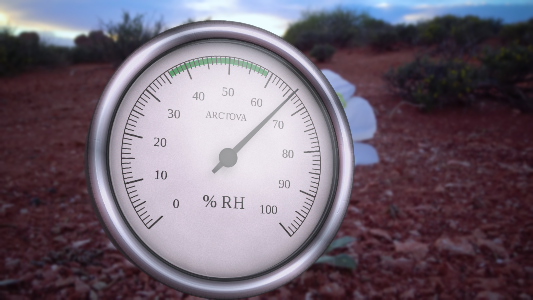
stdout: % 66
